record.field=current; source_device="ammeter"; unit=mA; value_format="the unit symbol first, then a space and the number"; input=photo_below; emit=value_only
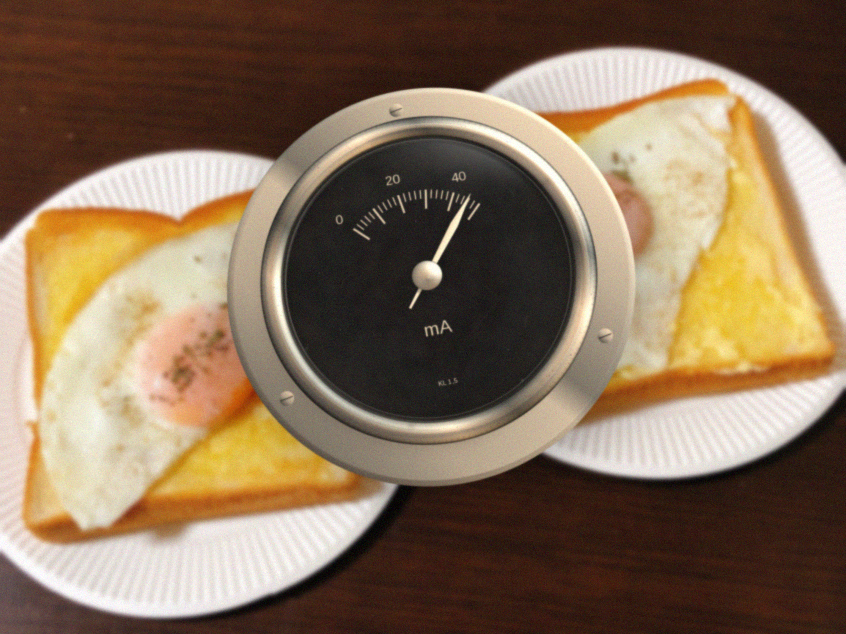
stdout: mA 46
